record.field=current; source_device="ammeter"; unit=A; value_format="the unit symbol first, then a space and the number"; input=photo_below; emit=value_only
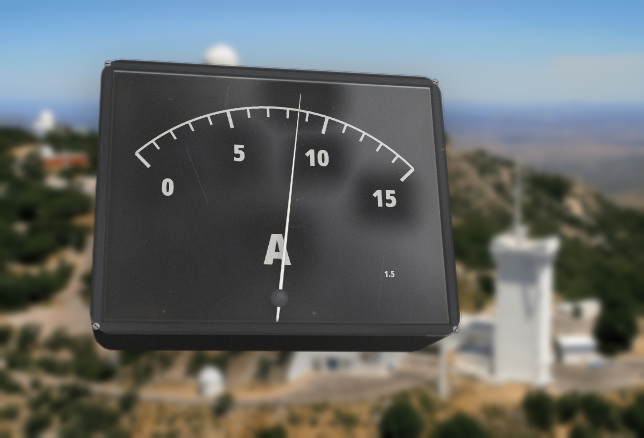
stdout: A 8.5
